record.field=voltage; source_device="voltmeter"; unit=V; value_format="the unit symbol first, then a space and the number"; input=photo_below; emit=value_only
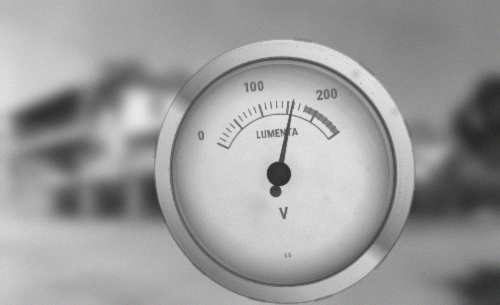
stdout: V 160
